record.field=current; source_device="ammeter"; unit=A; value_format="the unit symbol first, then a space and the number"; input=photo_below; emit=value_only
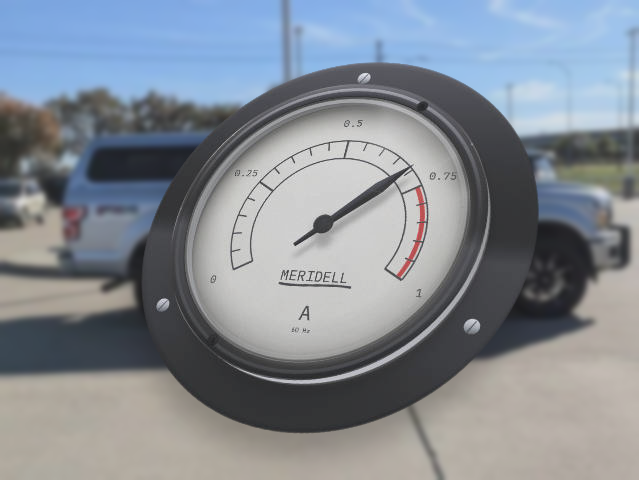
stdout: A 0.7
